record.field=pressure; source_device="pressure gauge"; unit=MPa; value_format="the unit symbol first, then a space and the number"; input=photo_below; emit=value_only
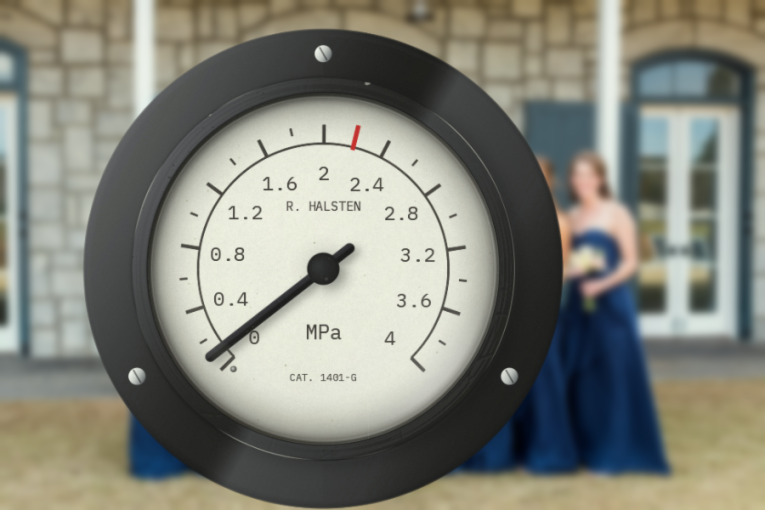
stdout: MPa 0.1
